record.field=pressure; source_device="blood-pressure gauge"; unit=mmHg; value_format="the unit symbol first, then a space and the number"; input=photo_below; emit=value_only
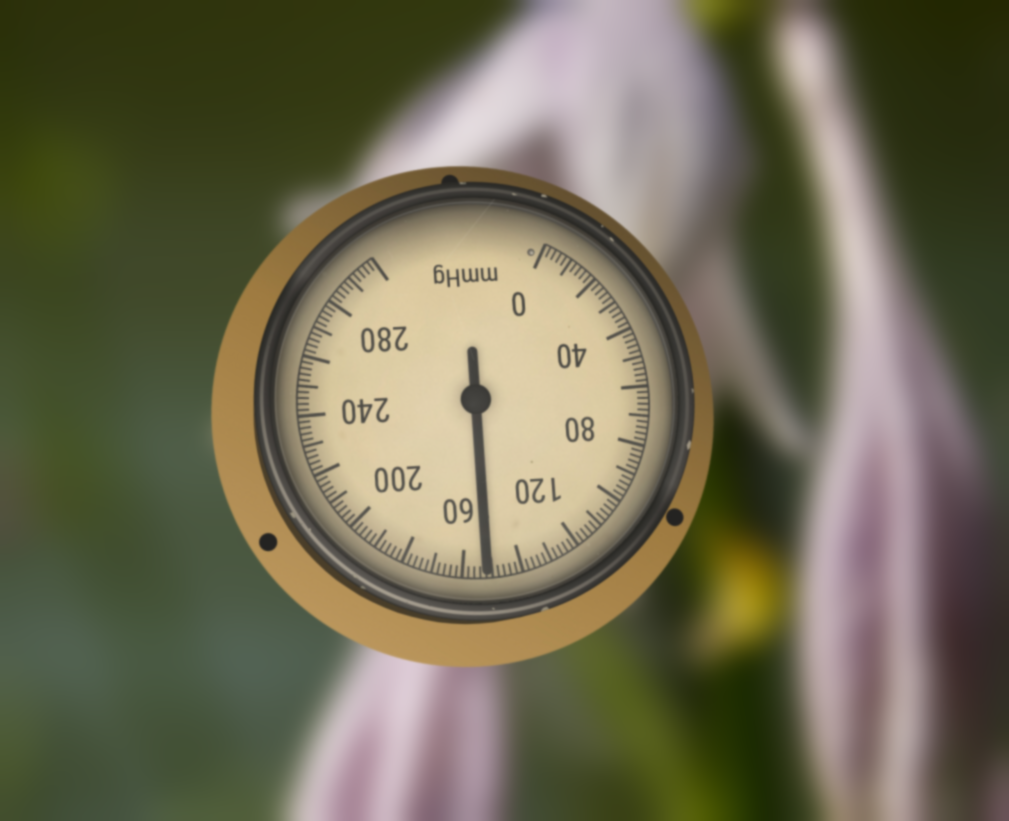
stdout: mmHg 152
